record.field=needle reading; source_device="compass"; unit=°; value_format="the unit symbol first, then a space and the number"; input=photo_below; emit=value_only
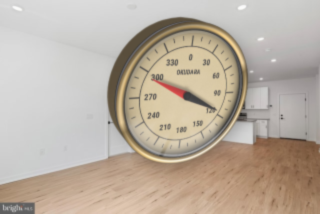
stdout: ° 295
